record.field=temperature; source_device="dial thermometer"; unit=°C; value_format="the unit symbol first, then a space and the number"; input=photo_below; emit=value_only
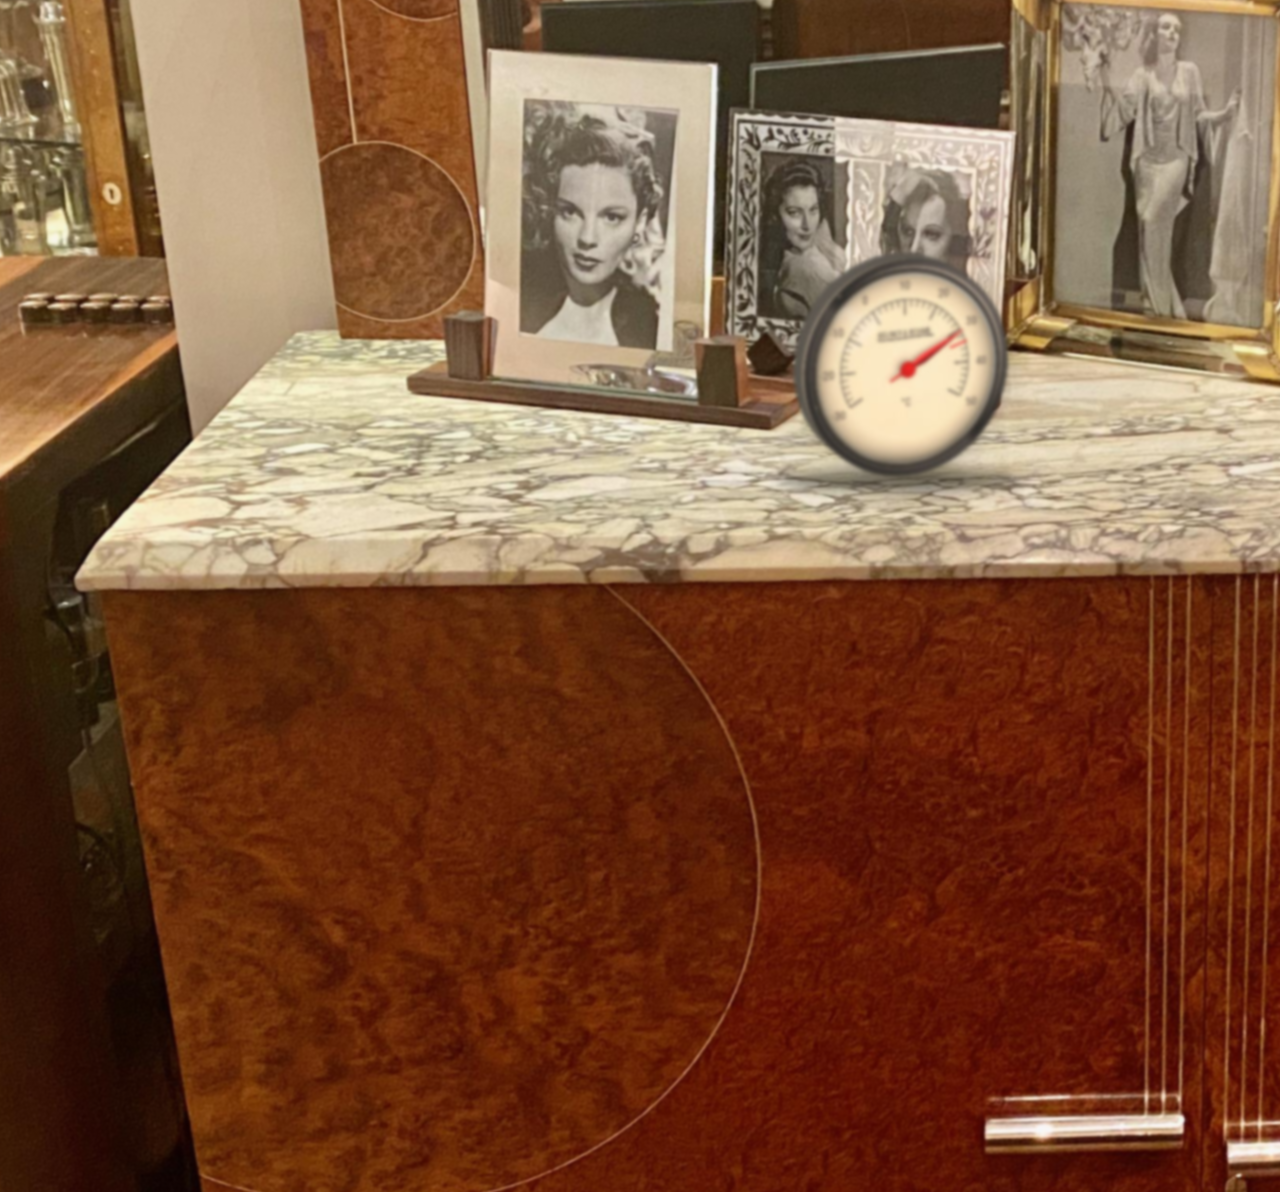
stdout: °C 30
